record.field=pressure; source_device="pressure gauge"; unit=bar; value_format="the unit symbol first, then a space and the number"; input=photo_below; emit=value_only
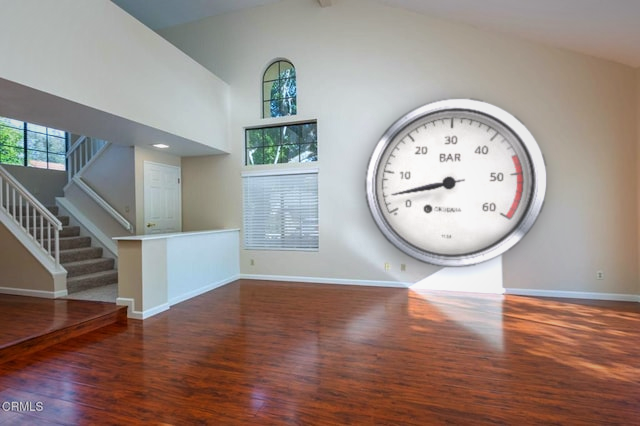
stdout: bar 4
